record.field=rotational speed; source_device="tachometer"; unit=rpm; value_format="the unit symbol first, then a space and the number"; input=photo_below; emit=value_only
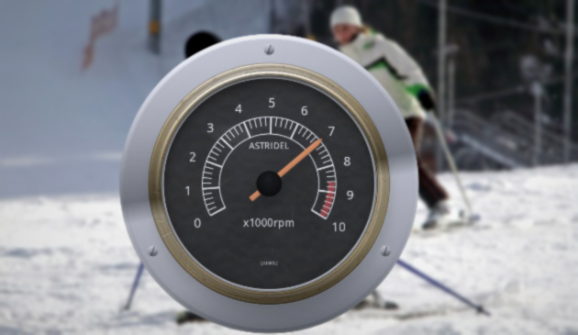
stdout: rpm 7000
